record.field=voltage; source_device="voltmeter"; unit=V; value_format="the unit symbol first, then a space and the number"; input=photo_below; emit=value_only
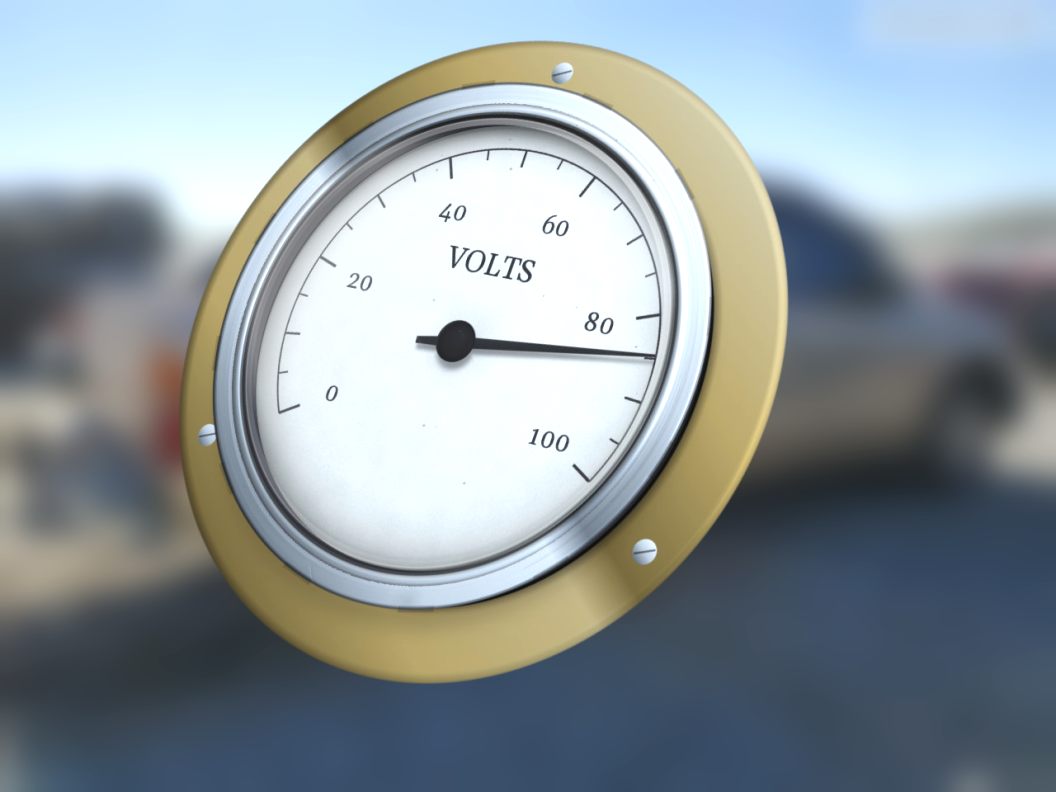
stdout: V 85
